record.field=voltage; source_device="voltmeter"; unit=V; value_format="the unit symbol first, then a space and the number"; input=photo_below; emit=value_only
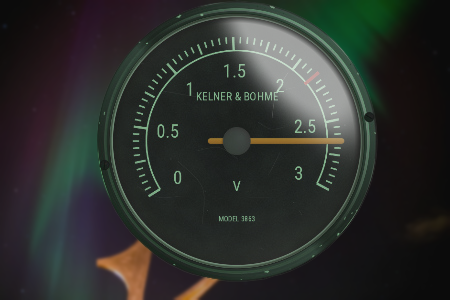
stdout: V 2.65
